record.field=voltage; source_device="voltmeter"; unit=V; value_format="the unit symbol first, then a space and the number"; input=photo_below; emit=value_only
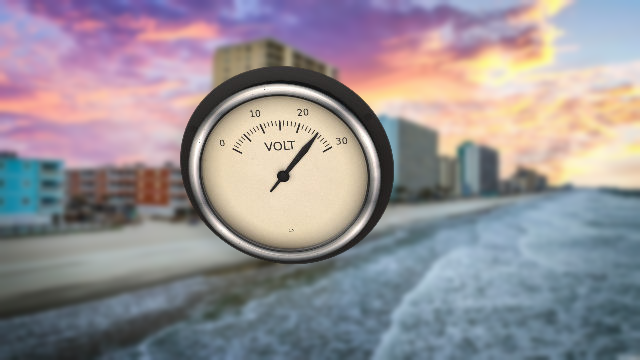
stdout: V 25
